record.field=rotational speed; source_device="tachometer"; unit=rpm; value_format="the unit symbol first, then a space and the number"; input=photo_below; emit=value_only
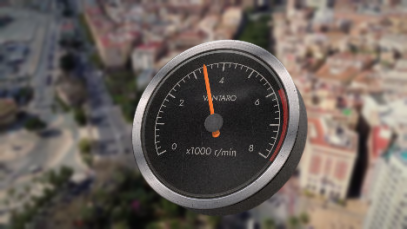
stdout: rpm 3400
